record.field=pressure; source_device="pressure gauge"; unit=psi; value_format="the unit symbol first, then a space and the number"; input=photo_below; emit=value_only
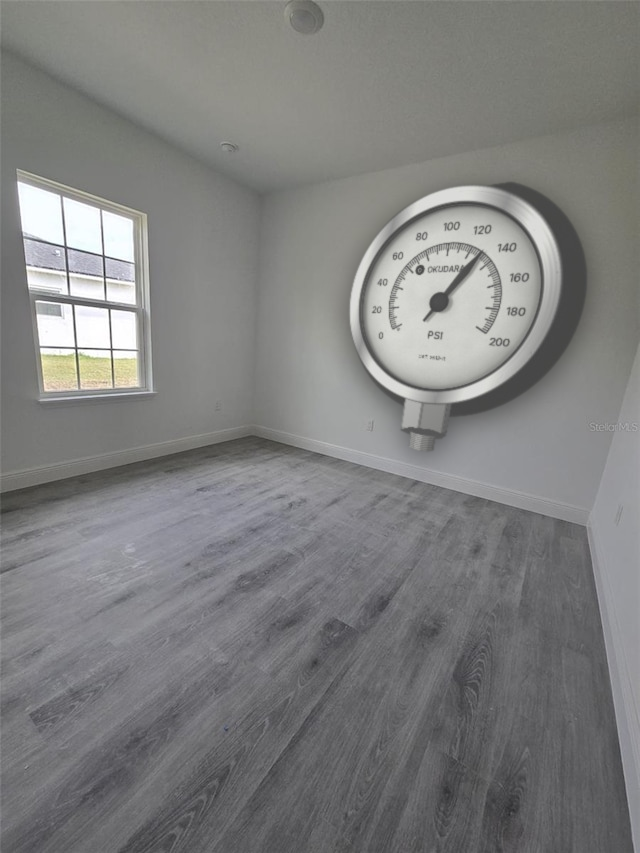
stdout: psi 130
